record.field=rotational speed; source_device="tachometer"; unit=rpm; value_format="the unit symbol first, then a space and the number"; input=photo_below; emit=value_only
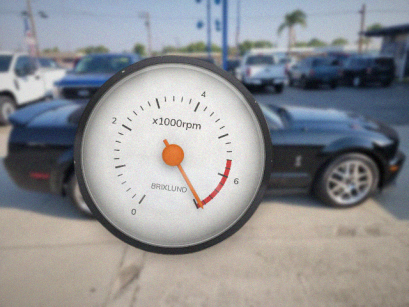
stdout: rpm 6900
